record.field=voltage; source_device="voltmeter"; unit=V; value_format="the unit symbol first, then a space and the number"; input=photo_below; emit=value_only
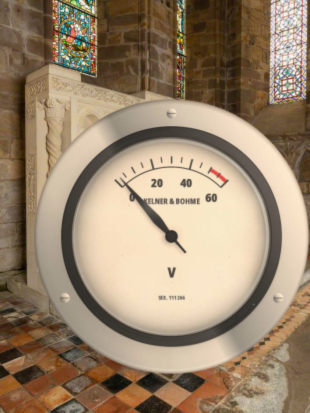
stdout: V 2.5
